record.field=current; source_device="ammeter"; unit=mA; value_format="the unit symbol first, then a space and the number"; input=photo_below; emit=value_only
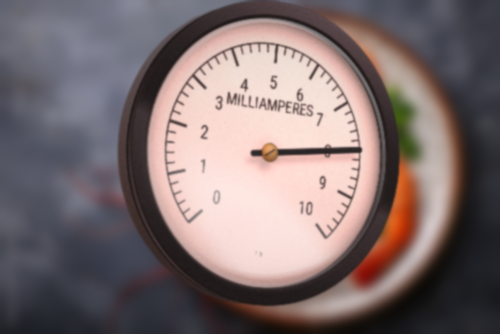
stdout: mA 8
